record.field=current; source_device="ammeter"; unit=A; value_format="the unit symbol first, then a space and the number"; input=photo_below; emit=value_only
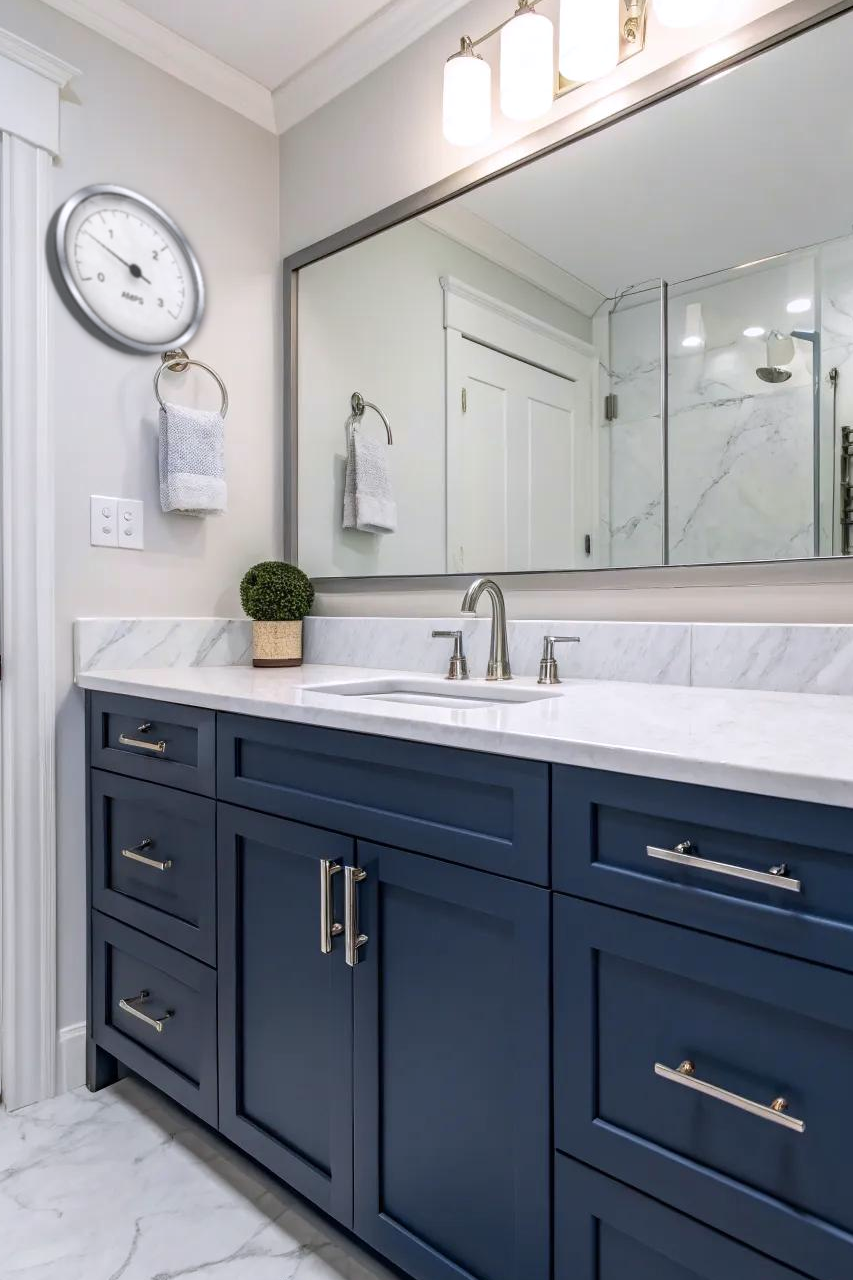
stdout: A 0.6
